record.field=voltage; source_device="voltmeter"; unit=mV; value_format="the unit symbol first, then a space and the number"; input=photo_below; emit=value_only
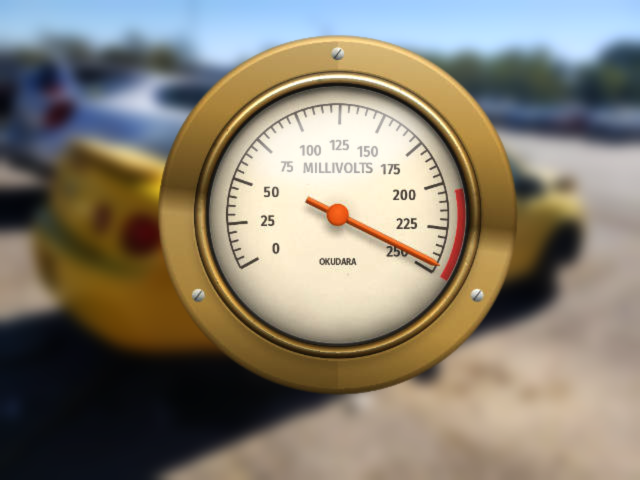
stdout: mV 245
